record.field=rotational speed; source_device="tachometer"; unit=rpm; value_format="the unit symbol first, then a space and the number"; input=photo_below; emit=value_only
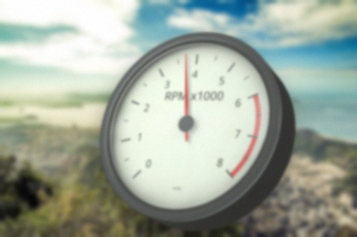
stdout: rpm 3750
